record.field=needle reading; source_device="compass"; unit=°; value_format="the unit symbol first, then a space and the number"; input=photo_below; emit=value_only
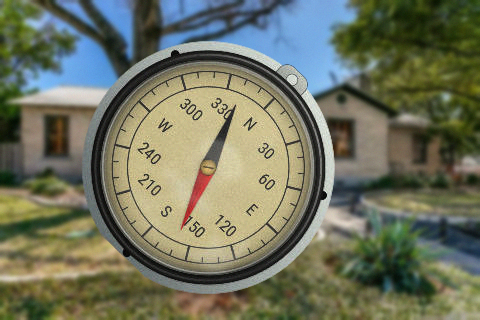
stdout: ° 160
